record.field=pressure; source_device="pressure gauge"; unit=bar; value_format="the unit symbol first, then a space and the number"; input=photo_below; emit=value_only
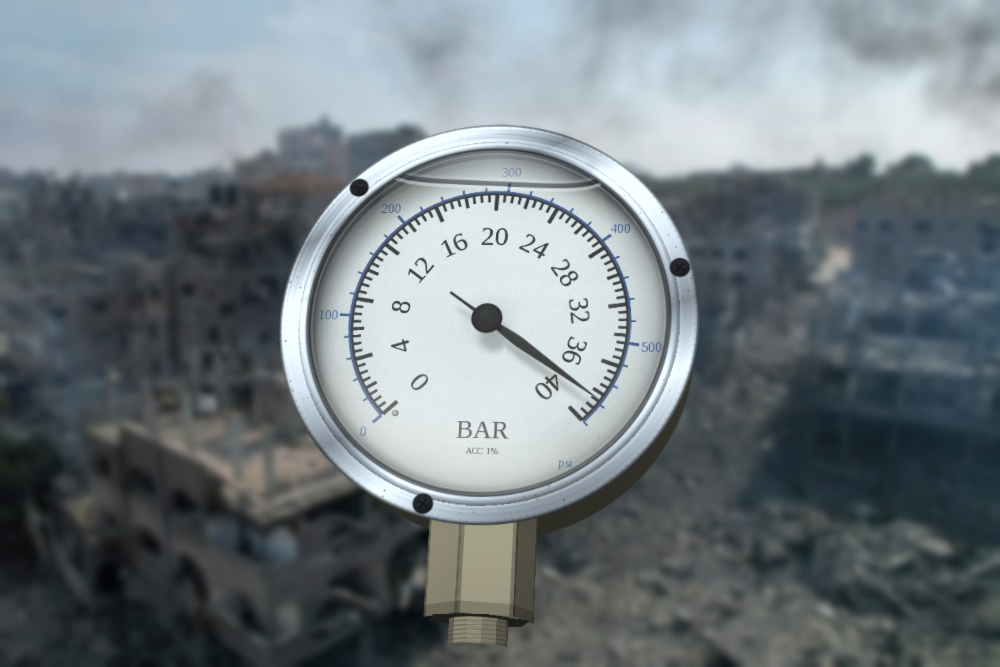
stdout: bar 38.5
